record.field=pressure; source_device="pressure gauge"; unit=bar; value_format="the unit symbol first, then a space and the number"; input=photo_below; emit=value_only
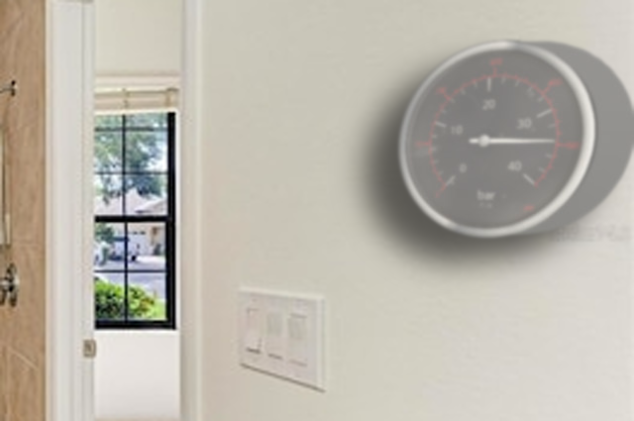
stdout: bar 34
